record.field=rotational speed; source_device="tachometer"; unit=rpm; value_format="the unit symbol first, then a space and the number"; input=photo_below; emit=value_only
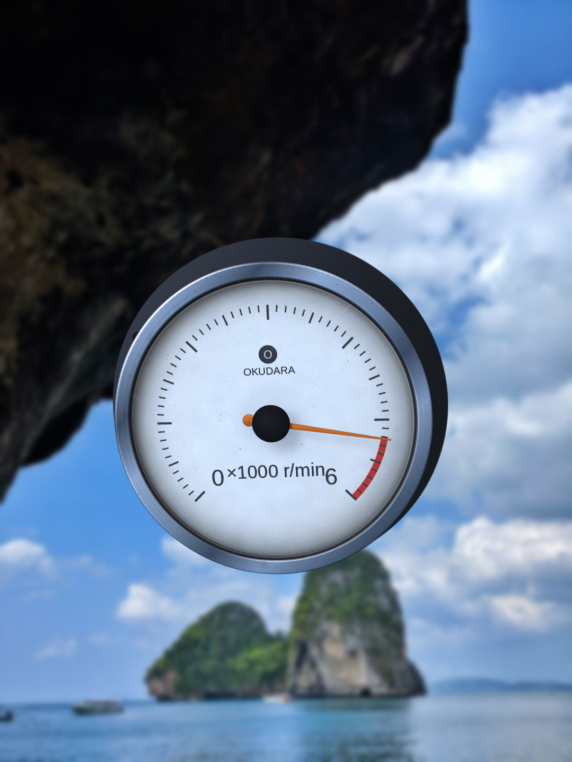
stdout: rpm 5200
